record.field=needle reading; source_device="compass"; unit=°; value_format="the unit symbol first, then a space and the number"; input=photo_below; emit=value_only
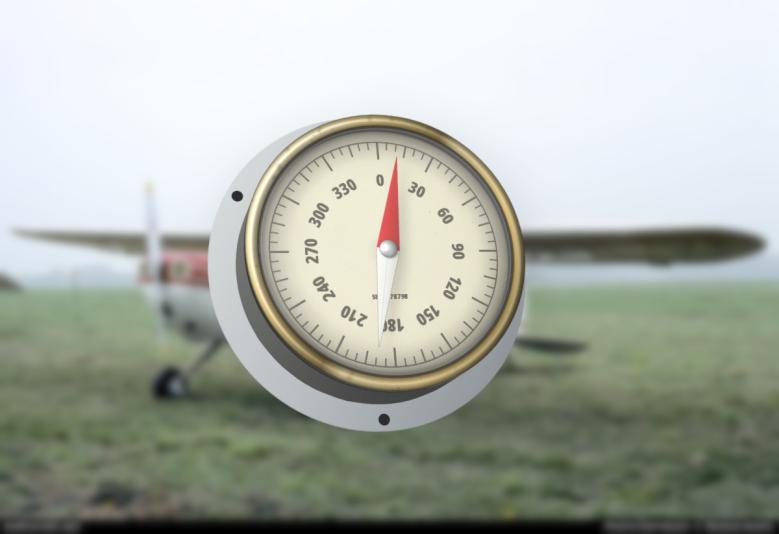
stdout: ° 10
